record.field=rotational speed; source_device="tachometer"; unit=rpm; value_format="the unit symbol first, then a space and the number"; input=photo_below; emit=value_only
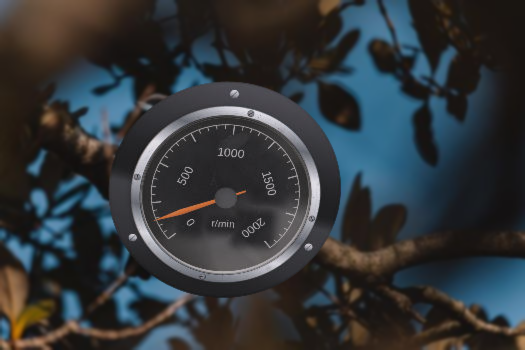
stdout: rpm 150
